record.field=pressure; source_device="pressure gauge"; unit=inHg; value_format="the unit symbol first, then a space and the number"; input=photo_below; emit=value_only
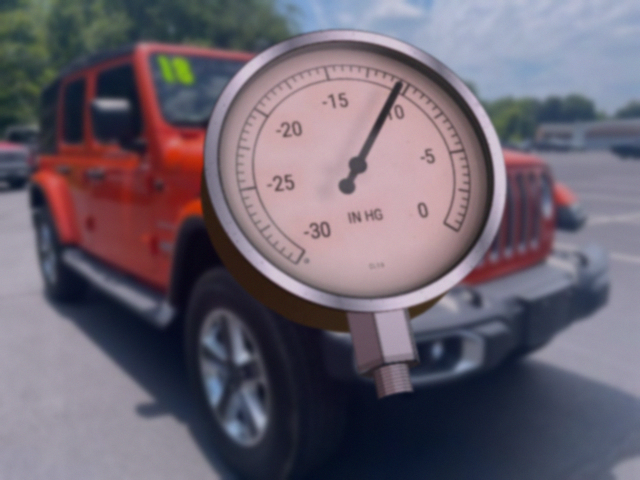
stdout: inHg -10.5
